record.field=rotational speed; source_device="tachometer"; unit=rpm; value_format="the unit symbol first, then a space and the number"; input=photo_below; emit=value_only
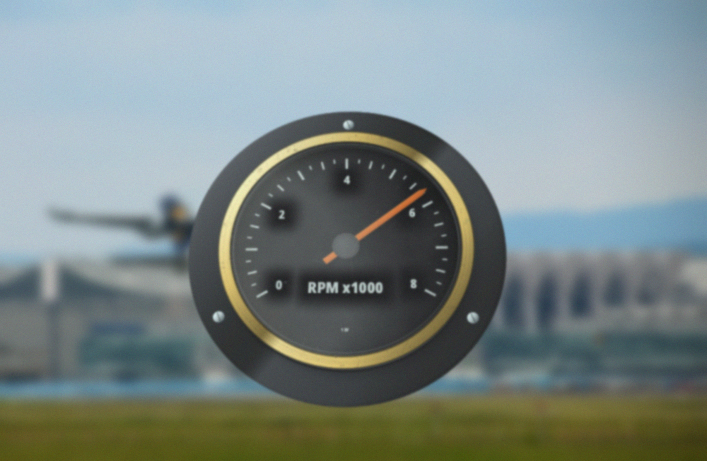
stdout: rpm 5750
